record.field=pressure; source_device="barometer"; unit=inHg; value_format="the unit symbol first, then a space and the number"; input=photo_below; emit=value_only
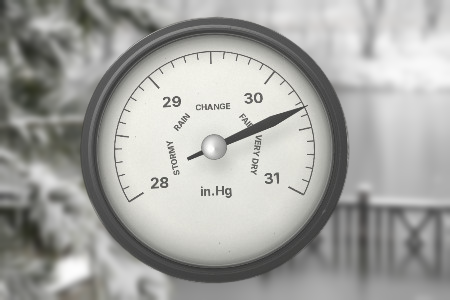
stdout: inHg 30.35
